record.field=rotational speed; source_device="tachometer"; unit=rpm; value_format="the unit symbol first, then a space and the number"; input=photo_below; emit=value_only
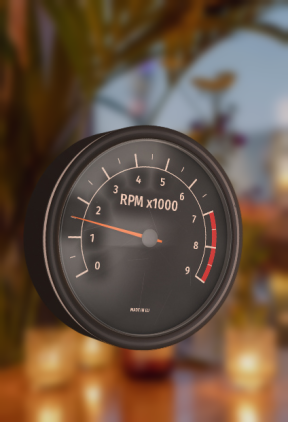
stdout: rpm 1500
